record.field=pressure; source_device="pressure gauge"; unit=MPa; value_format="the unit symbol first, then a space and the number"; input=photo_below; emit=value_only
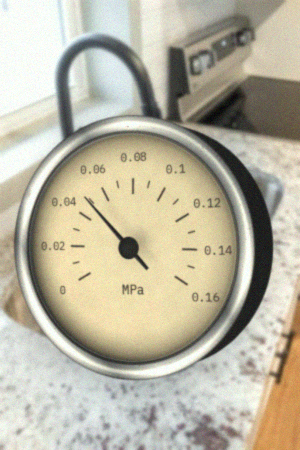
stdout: MPa 0.05
